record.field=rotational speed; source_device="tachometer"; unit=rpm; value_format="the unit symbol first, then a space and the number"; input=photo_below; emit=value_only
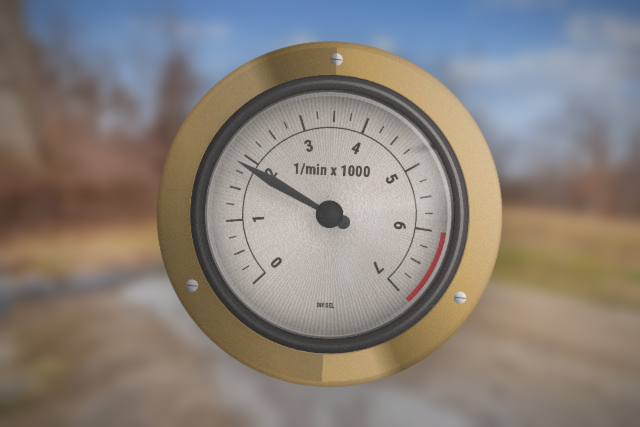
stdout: rpm 1875
